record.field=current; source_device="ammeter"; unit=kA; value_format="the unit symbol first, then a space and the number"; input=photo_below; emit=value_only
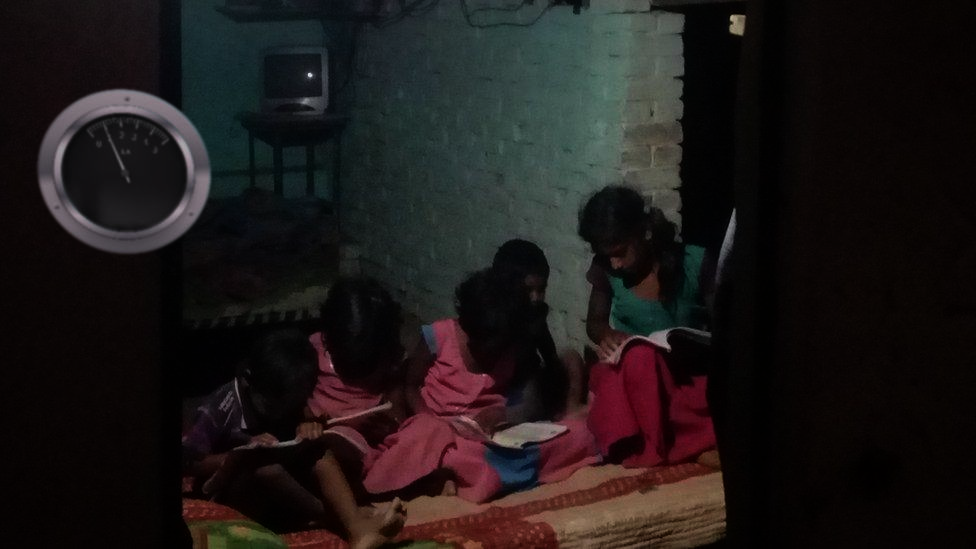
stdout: kA 1
